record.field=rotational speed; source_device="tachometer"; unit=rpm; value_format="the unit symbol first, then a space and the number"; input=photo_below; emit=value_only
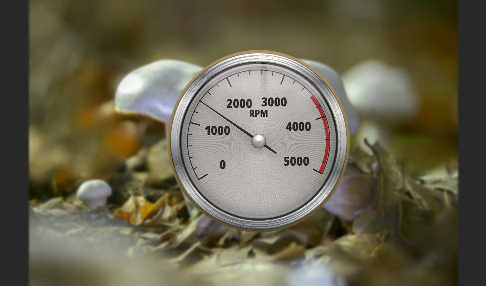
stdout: rpm 1400
